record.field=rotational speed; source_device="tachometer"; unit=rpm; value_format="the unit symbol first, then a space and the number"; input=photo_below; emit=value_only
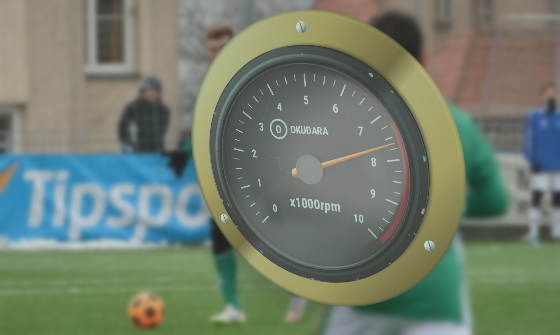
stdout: rpm 7625
